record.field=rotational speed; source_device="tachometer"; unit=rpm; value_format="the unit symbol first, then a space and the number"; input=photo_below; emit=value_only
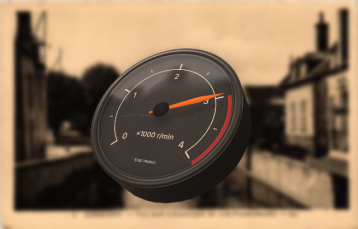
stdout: rpm 3000
